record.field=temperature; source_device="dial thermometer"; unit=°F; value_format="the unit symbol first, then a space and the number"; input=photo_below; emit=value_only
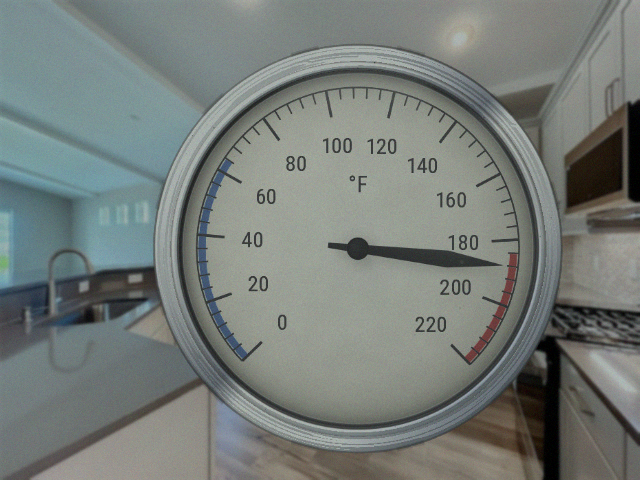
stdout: °F 188
